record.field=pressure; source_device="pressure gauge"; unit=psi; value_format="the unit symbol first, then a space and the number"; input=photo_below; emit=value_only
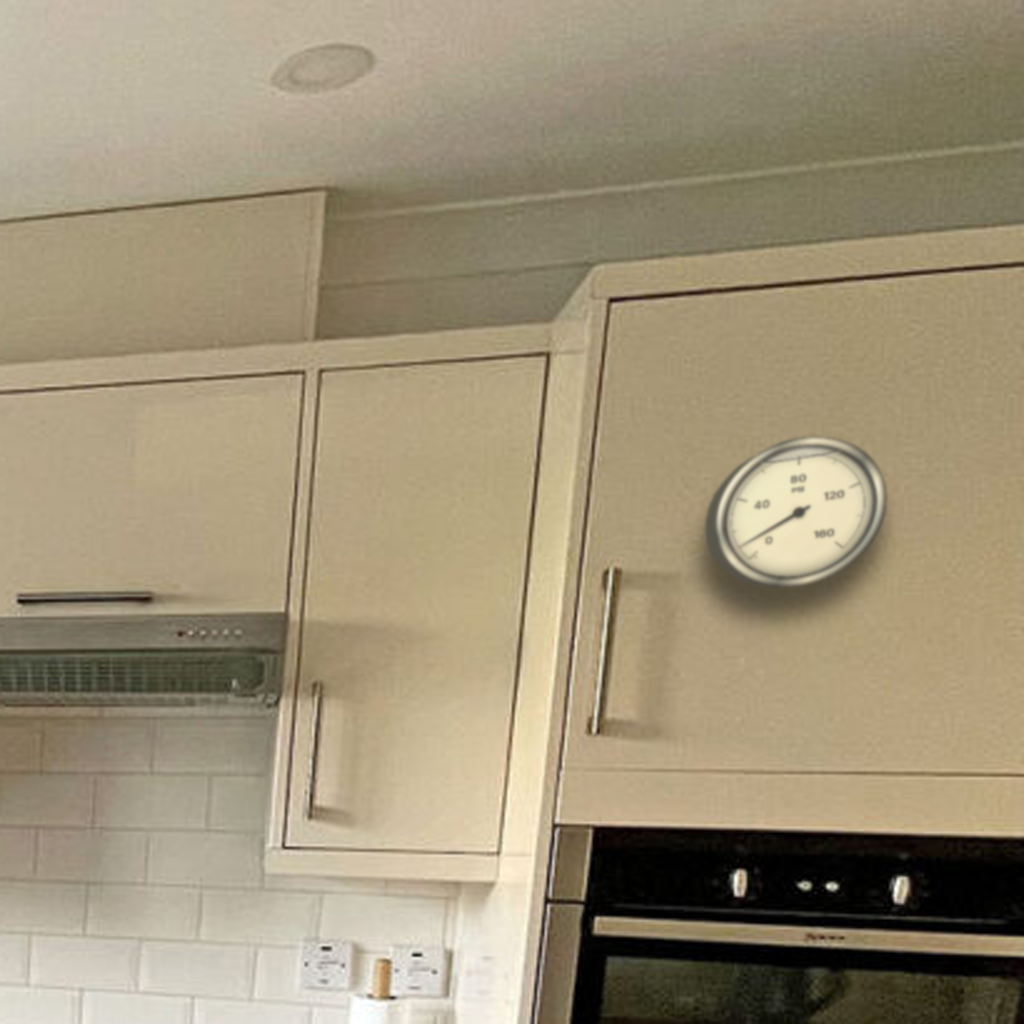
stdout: psi 10
